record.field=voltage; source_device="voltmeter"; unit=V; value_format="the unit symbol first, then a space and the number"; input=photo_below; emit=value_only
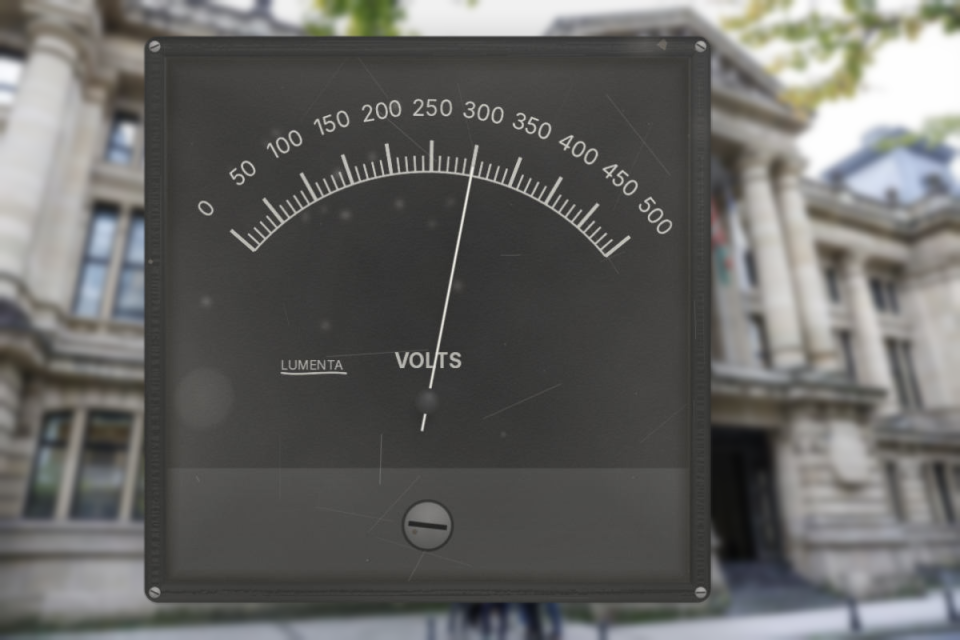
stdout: V 300
